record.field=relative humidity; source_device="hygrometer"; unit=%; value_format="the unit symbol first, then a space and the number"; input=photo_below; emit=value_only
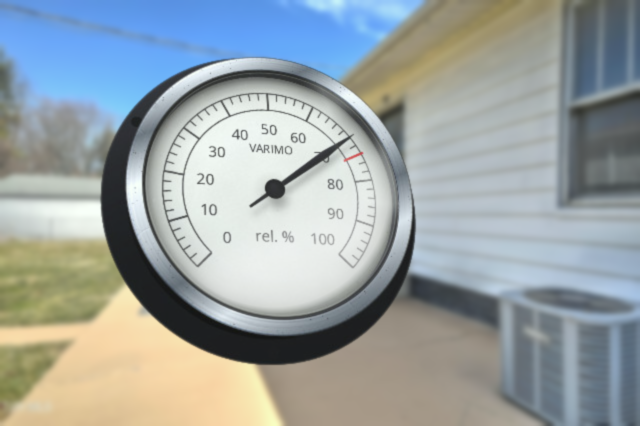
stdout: % 70
